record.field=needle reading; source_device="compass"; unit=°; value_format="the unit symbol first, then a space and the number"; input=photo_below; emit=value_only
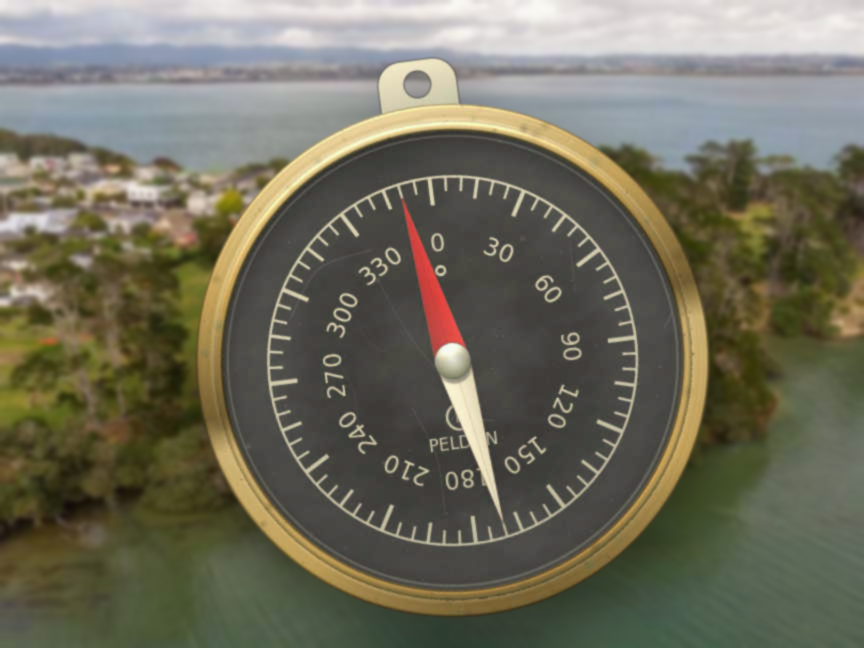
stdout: ° 350
